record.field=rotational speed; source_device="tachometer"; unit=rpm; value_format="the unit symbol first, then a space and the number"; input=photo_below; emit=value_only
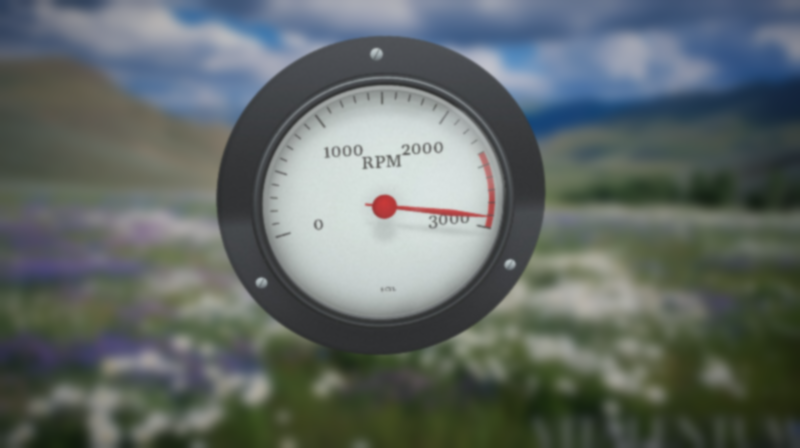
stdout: rpm 2900
